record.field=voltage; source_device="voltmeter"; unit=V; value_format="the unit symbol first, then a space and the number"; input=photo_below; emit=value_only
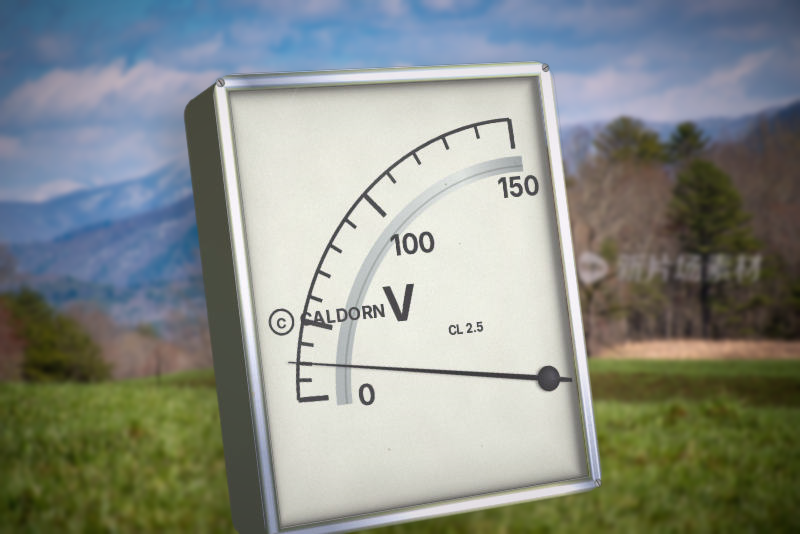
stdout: V 30
